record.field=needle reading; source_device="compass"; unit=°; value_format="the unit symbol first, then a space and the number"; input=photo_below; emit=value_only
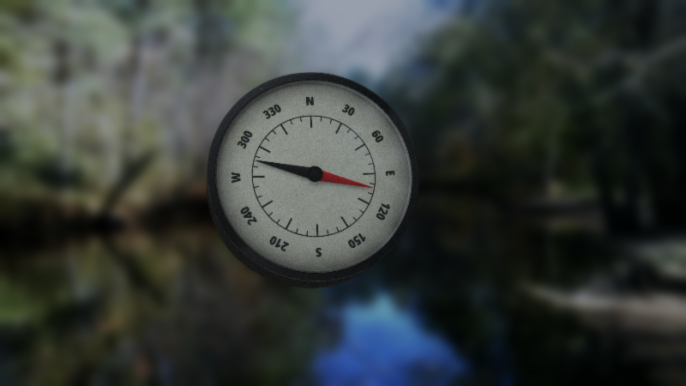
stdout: ° 105
